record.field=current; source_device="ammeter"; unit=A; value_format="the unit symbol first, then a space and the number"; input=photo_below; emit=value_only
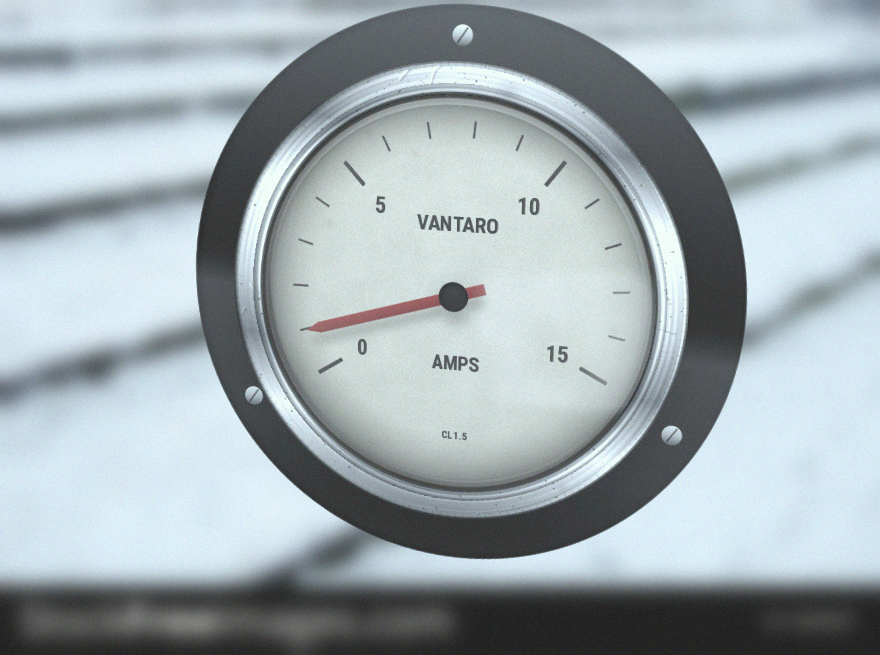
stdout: A 1
